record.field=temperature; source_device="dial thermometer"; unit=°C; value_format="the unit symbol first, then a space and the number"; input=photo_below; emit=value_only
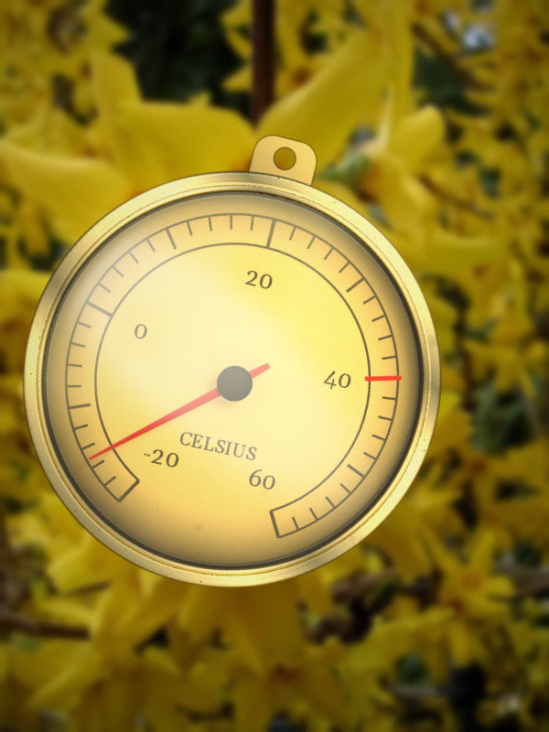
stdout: °C -15
